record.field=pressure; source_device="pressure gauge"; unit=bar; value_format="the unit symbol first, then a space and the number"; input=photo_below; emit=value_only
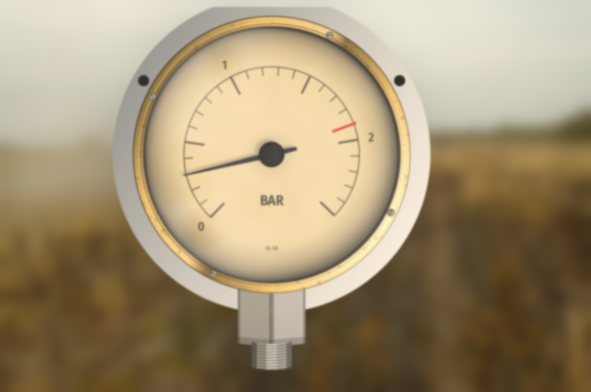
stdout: bar 0.3
